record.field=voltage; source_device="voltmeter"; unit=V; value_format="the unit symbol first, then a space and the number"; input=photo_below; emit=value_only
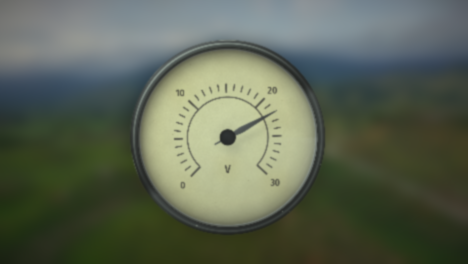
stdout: V 22
